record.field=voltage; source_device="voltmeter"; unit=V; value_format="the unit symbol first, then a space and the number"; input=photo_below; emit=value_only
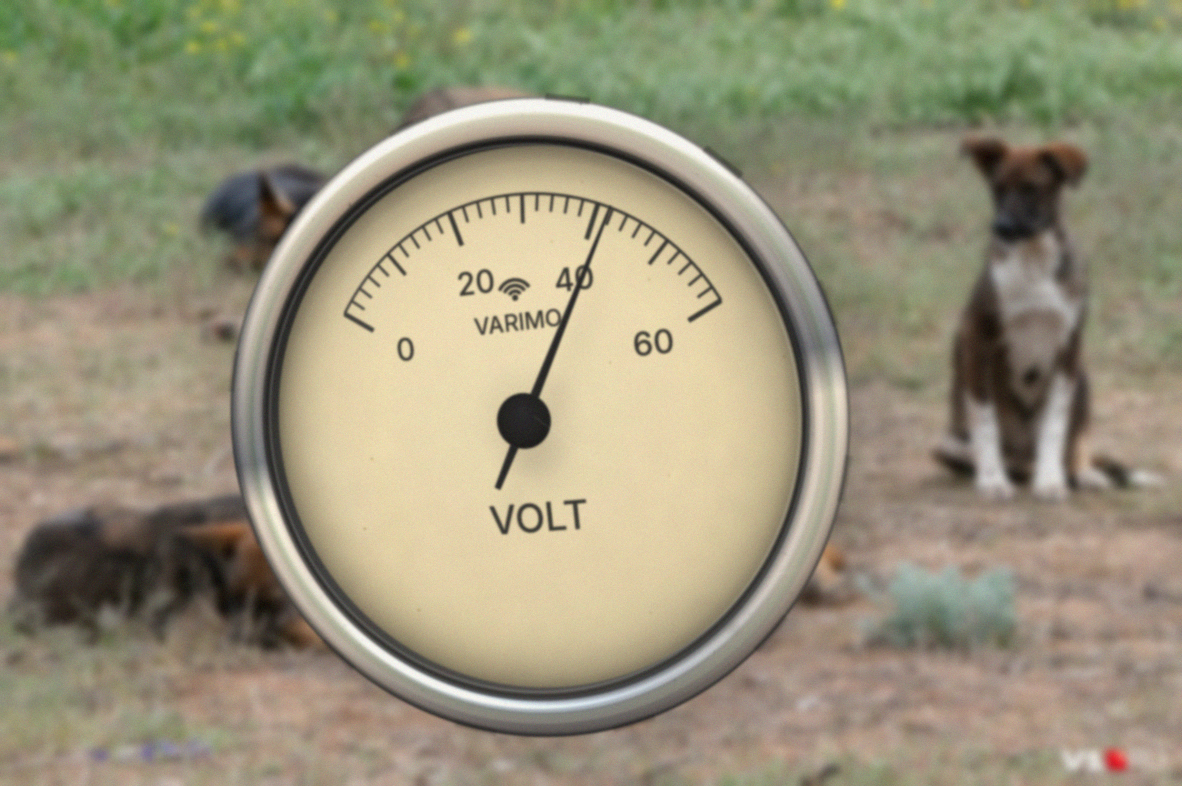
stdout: V 42
